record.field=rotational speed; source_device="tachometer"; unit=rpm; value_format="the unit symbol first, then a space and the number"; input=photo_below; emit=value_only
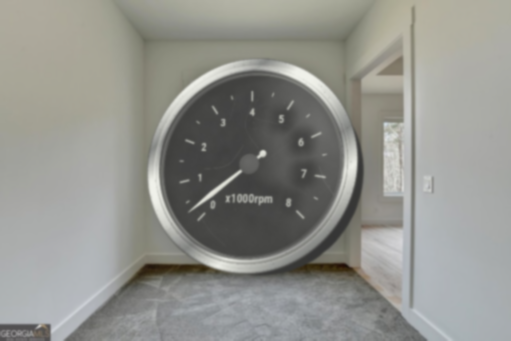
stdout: rpm 250
